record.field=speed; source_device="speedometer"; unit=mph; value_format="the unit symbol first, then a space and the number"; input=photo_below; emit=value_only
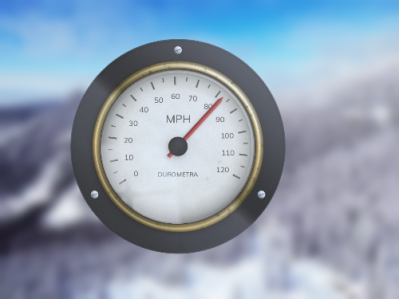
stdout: mph 82.5
